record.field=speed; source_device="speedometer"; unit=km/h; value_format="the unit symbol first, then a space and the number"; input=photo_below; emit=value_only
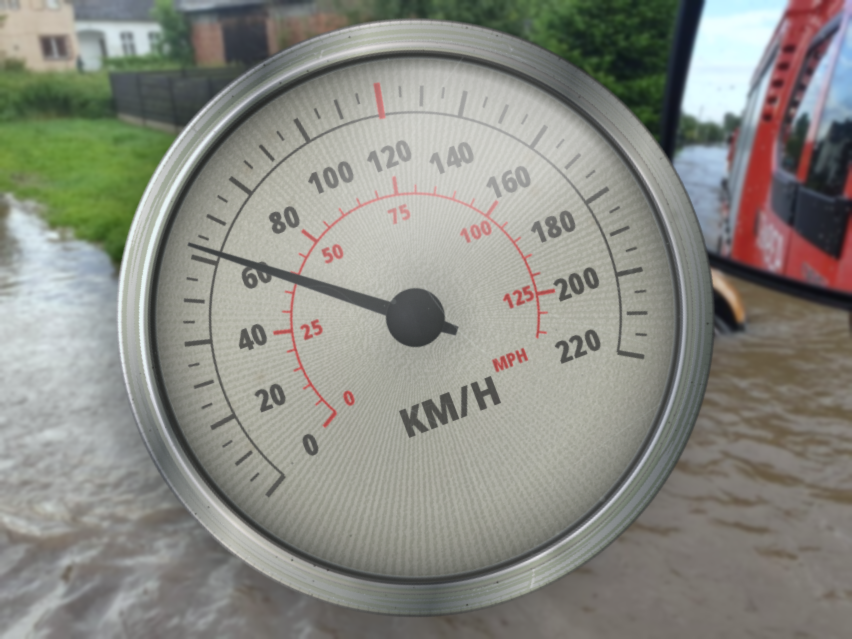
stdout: km/h 62.5
